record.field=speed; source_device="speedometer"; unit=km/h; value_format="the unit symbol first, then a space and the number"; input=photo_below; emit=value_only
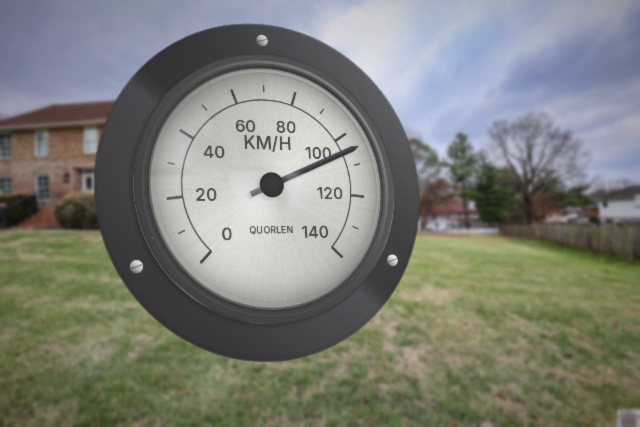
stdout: km/h 105
